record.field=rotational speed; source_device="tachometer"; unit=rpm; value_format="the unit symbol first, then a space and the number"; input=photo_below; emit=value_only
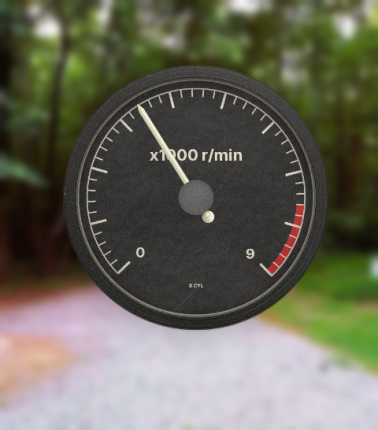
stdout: rpm 3400
